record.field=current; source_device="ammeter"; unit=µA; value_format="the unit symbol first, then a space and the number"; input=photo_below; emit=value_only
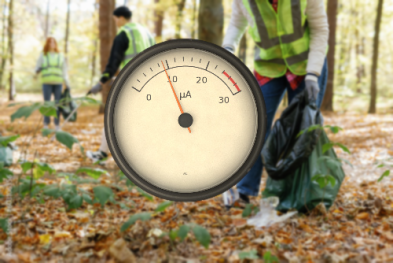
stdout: µA 9
